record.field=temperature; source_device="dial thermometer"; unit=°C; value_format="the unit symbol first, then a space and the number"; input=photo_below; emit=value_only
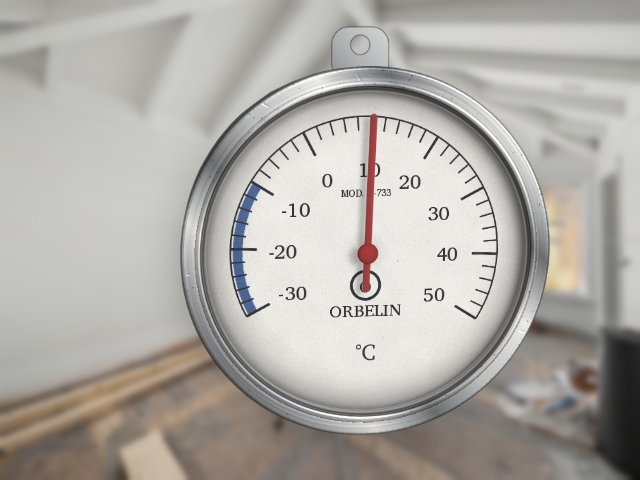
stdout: °C 10
